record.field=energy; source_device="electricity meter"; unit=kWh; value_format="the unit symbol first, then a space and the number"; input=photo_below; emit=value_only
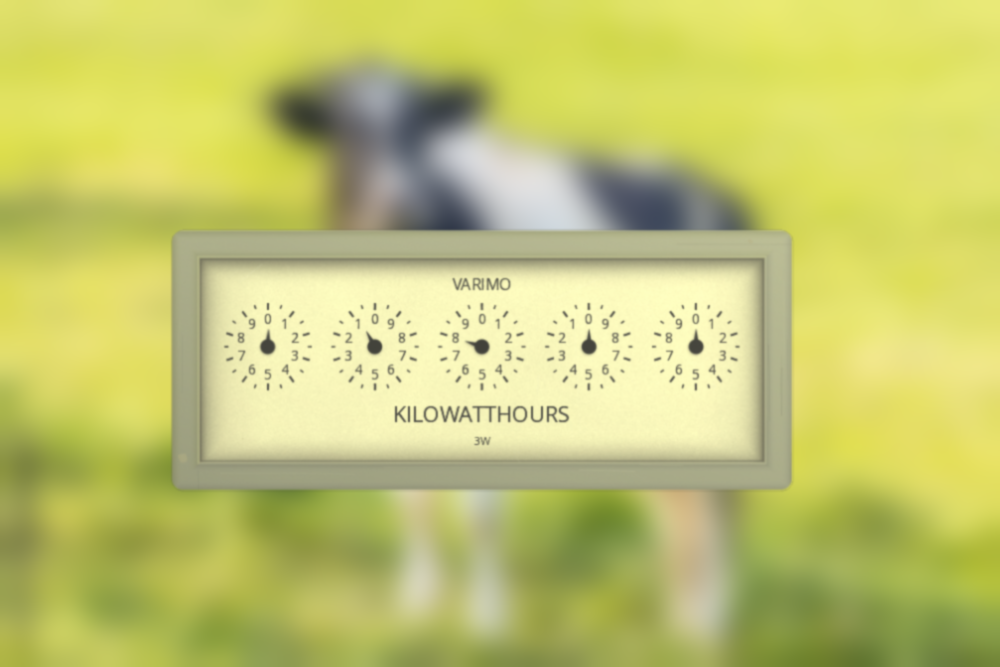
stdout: kWh 800
